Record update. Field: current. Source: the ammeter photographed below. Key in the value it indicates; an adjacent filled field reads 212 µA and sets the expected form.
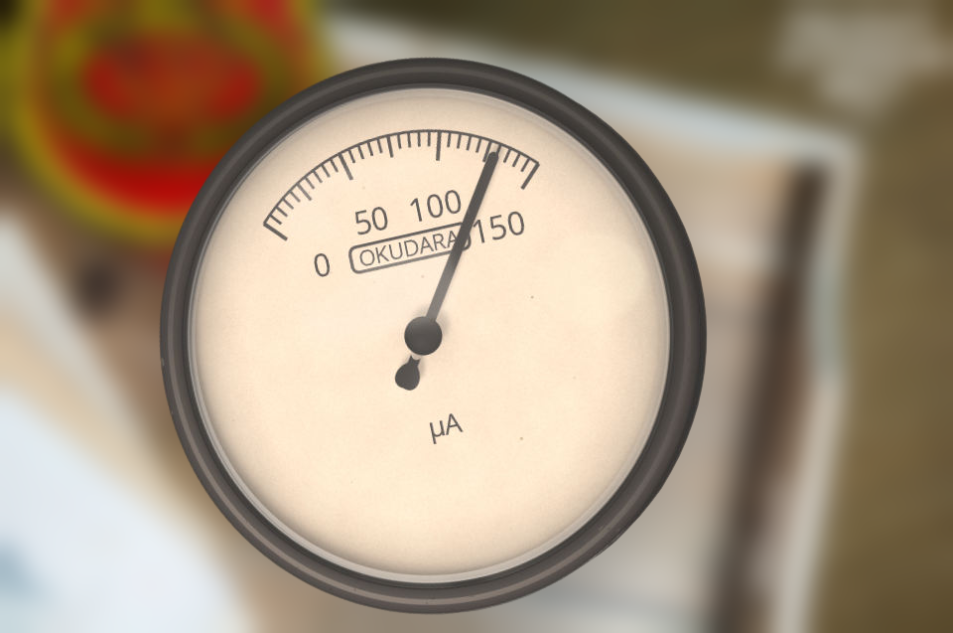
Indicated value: 130 µA
